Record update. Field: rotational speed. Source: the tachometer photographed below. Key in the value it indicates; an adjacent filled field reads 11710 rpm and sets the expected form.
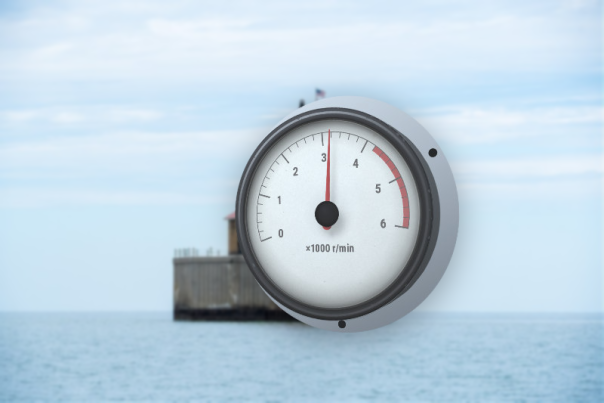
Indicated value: 3200 rpm
